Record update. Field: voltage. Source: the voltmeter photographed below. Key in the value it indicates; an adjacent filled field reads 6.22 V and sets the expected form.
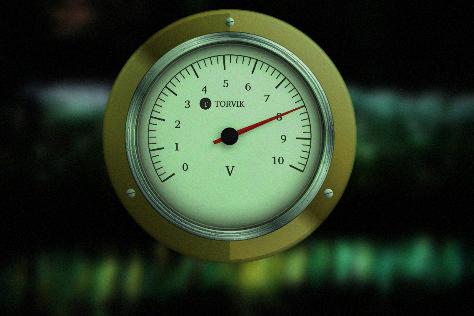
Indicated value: 8 V
